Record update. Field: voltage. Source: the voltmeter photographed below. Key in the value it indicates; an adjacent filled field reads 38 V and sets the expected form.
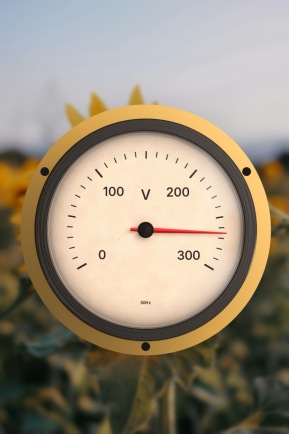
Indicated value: 265 V
